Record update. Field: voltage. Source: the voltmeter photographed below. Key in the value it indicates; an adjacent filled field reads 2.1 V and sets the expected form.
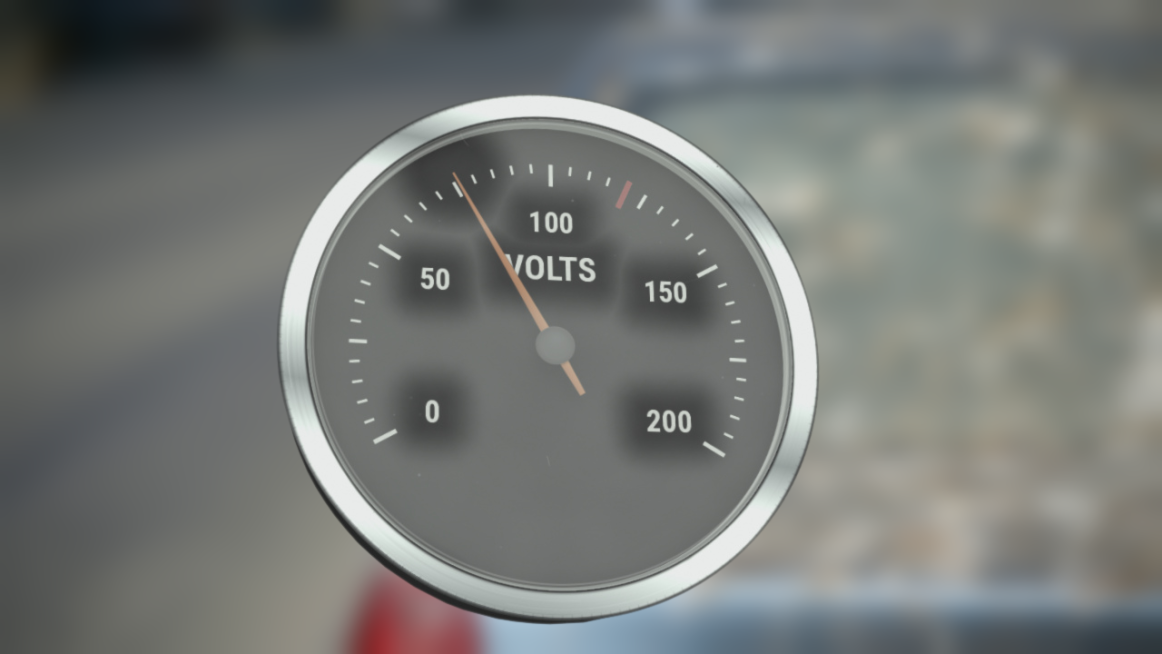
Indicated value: 75 V
